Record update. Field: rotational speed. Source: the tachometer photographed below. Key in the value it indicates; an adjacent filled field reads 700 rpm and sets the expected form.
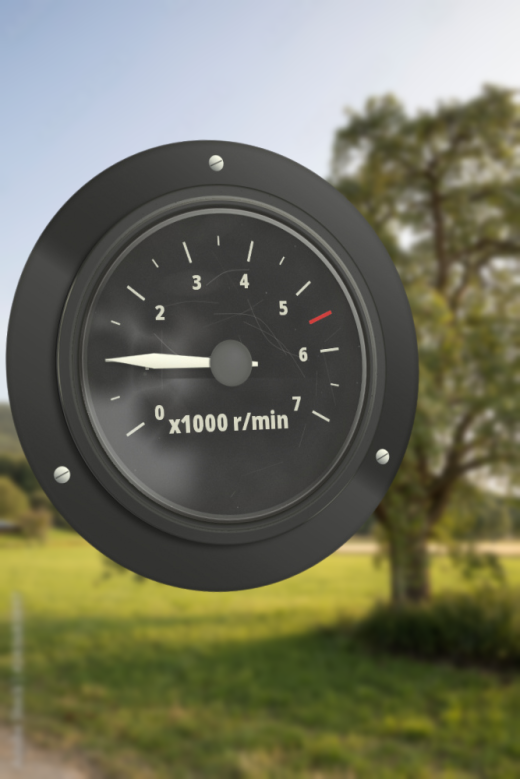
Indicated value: 1000 rpm
